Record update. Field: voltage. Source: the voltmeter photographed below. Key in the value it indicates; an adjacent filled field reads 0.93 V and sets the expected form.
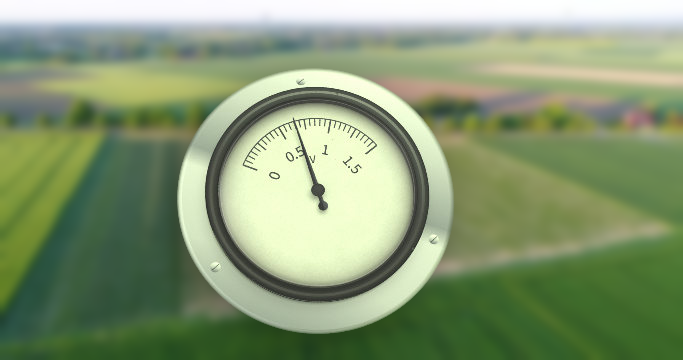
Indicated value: 0.65 V
